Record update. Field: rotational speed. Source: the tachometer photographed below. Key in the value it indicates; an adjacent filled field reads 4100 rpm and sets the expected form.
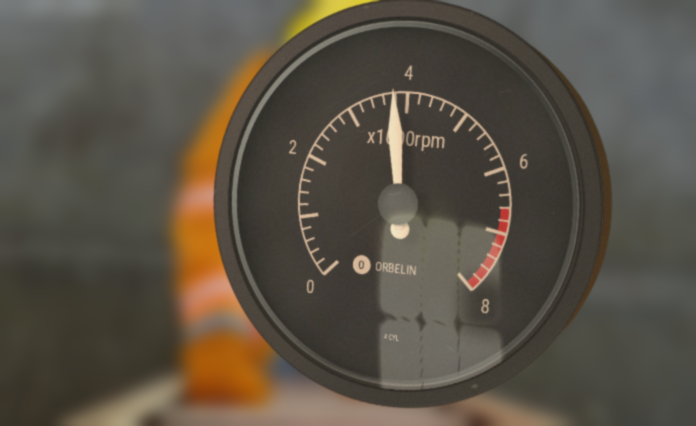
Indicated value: 3800 rpm
